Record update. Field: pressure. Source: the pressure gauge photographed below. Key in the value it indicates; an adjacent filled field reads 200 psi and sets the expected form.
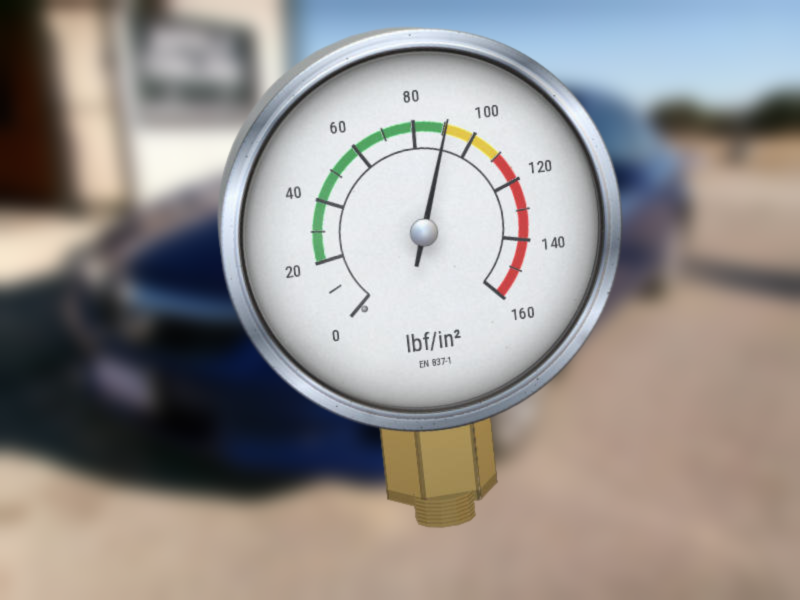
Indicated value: 90 psi
